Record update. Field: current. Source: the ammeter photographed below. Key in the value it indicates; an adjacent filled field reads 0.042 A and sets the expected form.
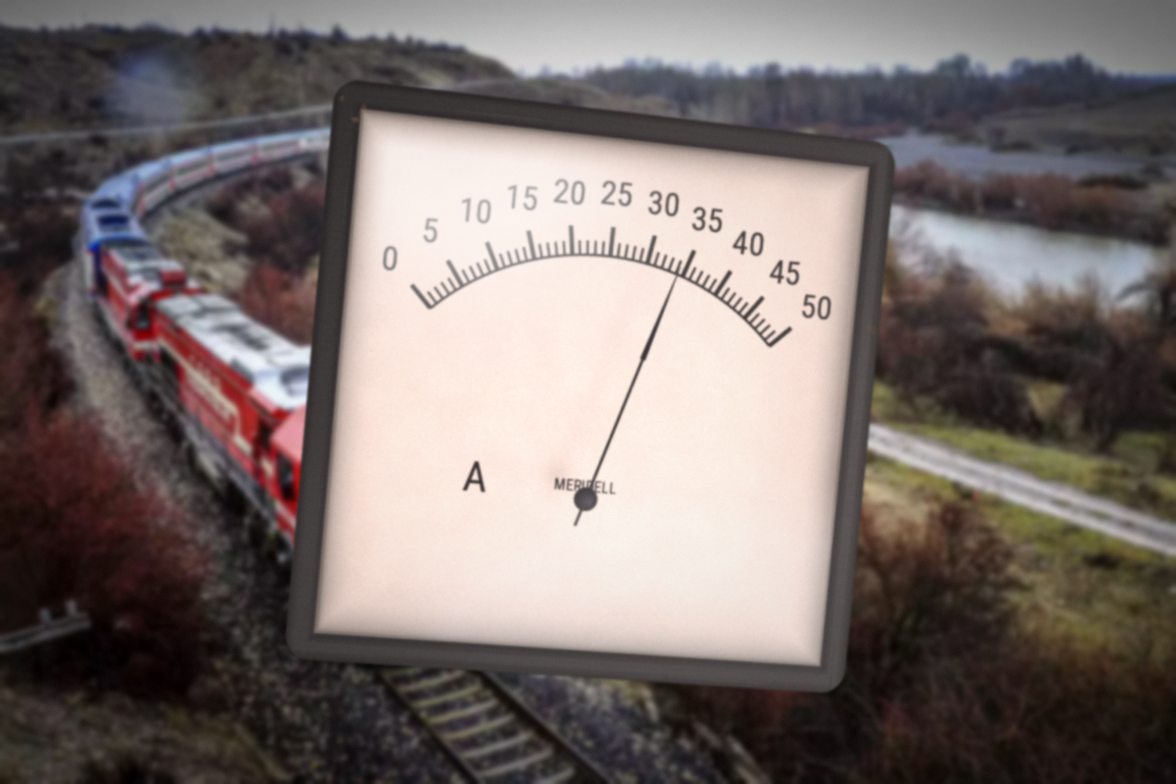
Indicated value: 34 A
